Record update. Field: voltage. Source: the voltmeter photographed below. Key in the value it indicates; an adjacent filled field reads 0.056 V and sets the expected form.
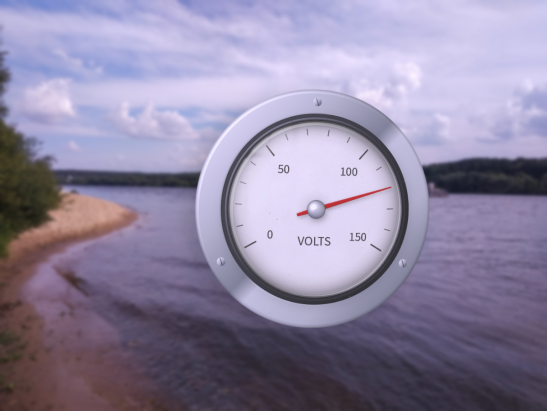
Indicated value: 120 V
